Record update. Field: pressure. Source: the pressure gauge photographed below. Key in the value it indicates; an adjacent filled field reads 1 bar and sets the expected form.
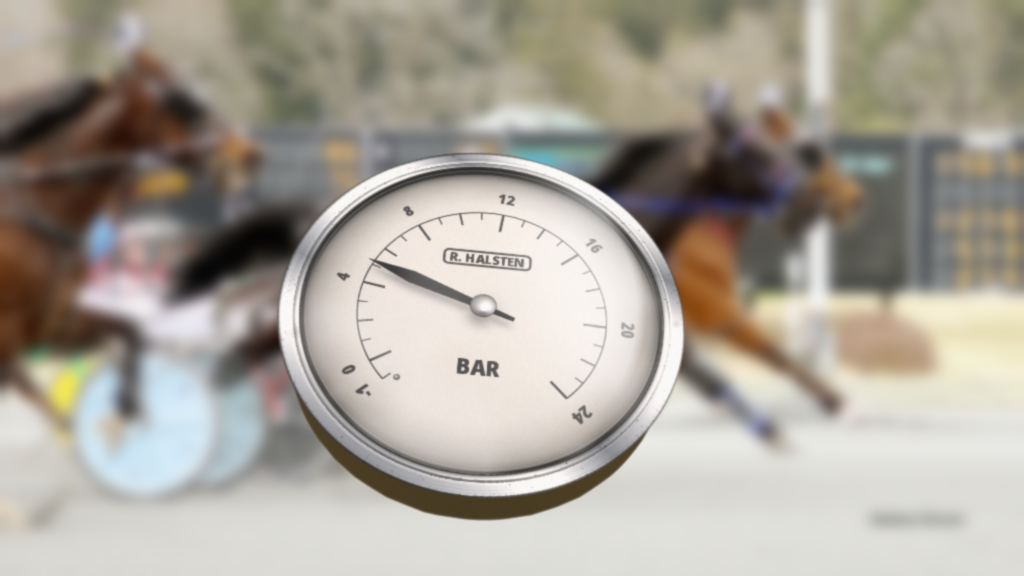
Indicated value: 5 bar
